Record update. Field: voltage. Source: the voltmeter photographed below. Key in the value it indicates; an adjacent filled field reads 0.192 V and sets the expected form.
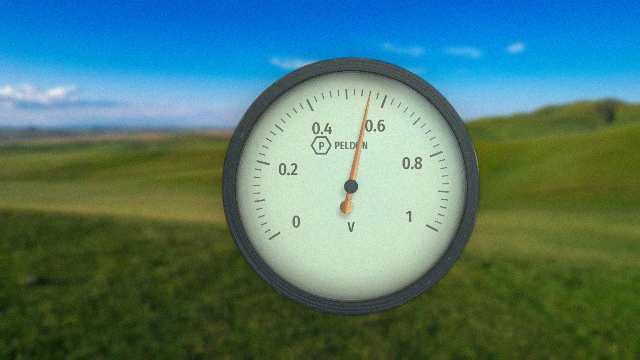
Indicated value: 0.56 V
